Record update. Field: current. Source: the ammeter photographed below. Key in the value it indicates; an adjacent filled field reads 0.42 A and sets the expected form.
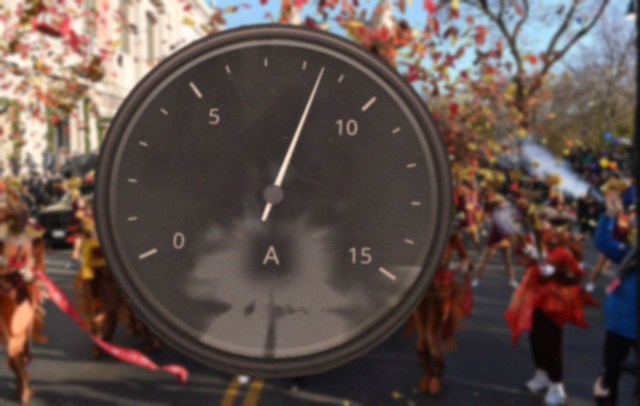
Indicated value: 8.5 A
